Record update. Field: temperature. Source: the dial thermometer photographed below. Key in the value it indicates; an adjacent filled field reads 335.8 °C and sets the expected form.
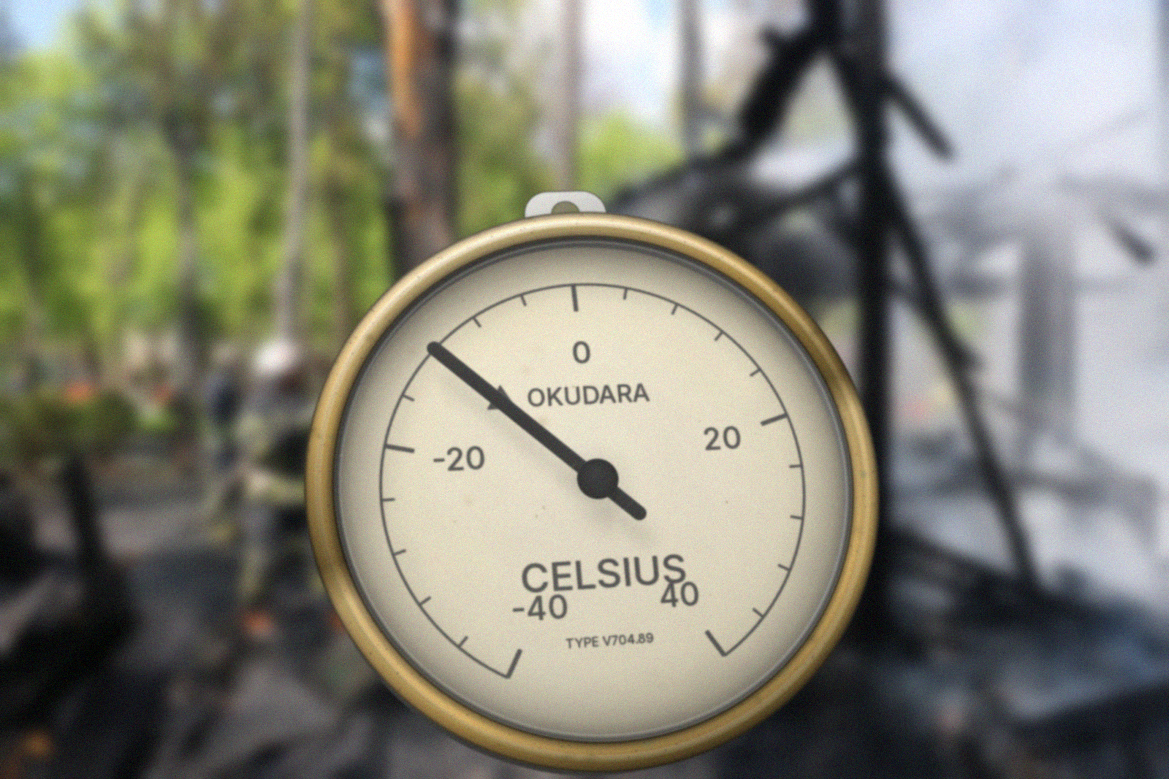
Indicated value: -12 °C
